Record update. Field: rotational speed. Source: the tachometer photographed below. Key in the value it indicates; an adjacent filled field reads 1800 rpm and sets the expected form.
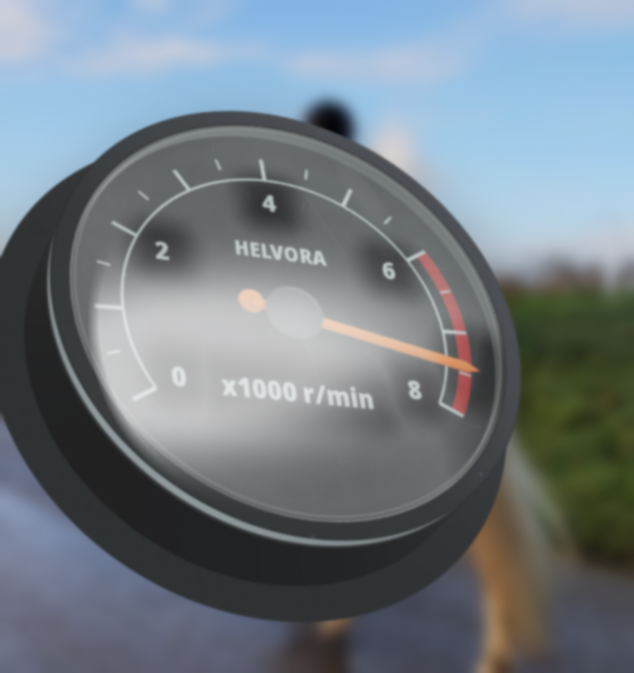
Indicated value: 7500 rpm
